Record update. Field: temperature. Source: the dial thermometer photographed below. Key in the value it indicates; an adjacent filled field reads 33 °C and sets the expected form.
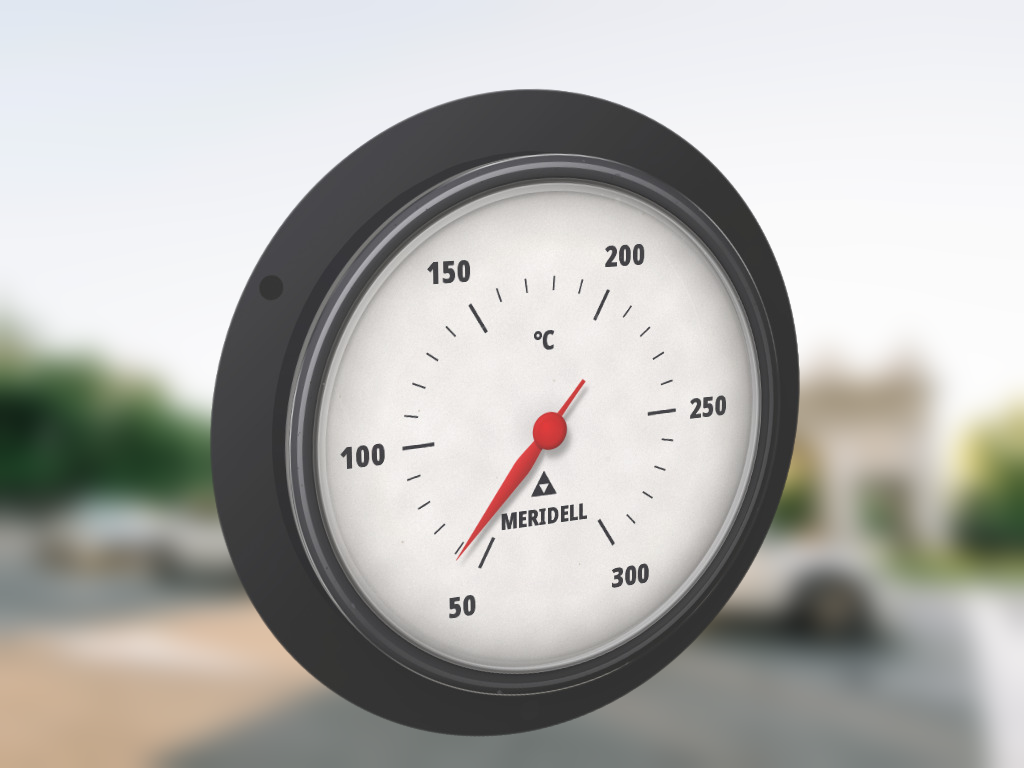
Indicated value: 60 °C
